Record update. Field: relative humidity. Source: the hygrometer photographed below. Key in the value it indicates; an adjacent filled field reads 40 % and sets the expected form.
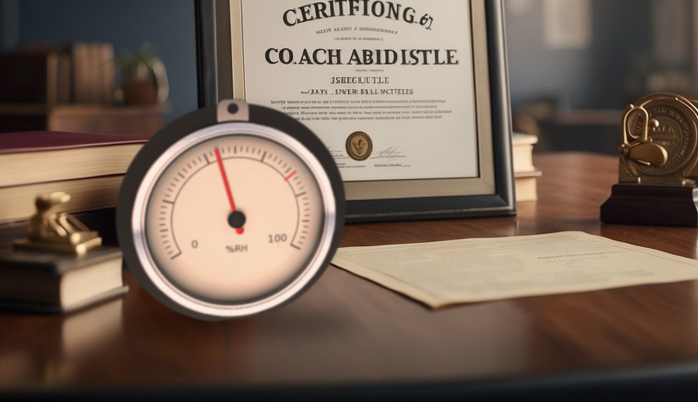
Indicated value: 44 %
